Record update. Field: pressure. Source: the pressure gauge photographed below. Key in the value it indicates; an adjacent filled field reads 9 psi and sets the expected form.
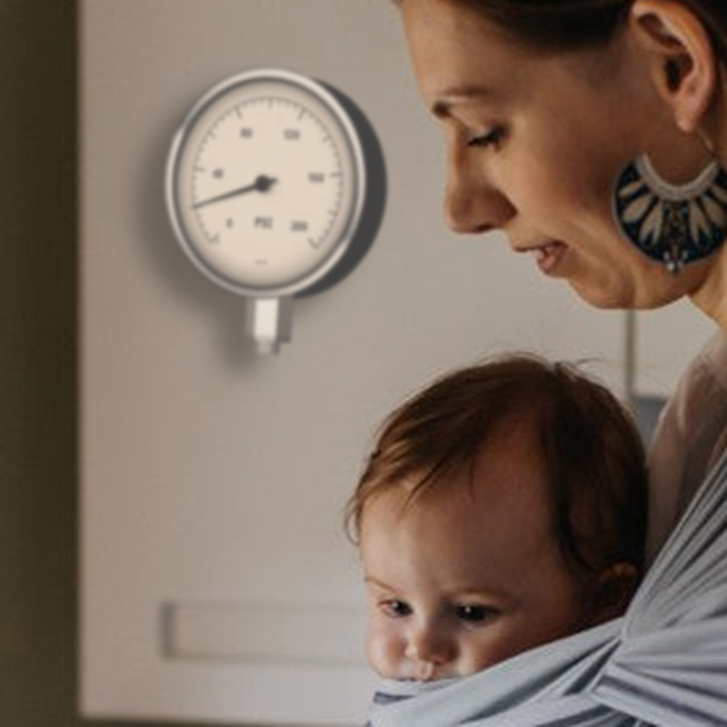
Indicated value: 20 psi
